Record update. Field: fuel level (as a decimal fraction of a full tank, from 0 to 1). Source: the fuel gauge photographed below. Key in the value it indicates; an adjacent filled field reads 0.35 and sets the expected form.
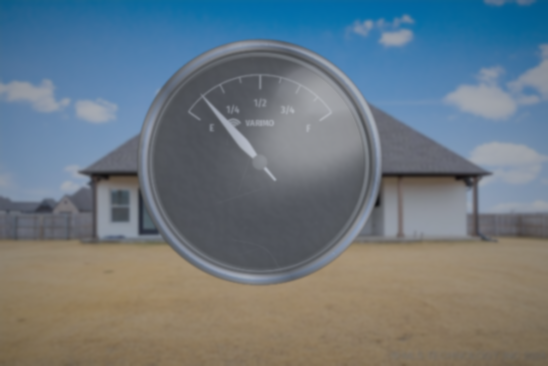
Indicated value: 0.125
